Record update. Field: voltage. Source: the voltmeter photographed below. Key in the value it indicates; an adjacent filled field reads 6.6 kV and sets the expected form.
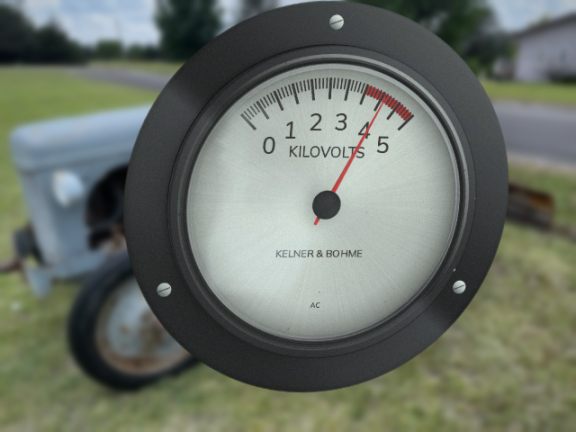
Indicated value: 4 kV
